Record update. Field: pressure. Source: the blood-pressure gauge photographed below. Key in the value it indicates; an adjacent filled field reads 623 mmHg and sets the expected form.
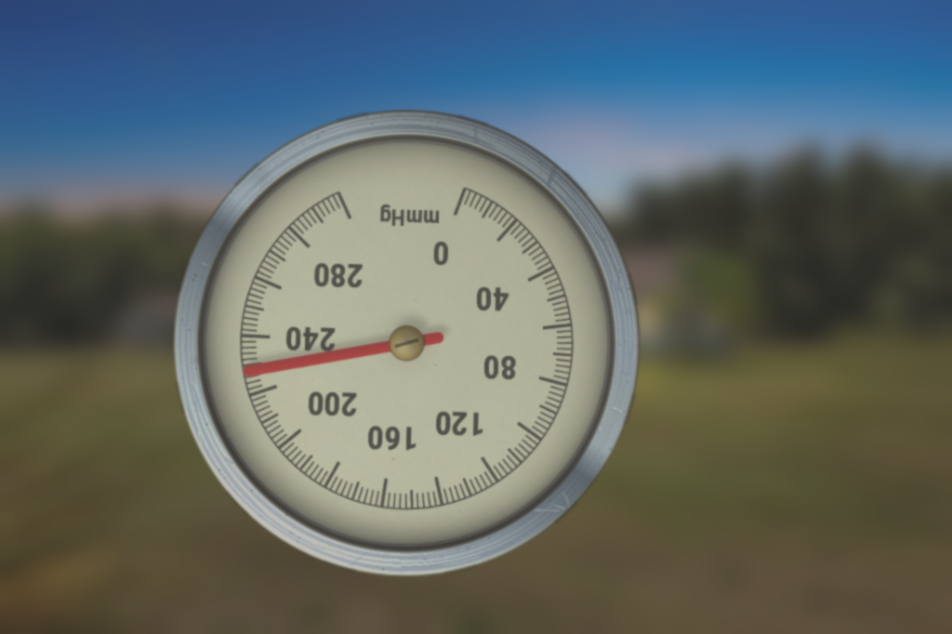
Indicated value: 228 mmHg
